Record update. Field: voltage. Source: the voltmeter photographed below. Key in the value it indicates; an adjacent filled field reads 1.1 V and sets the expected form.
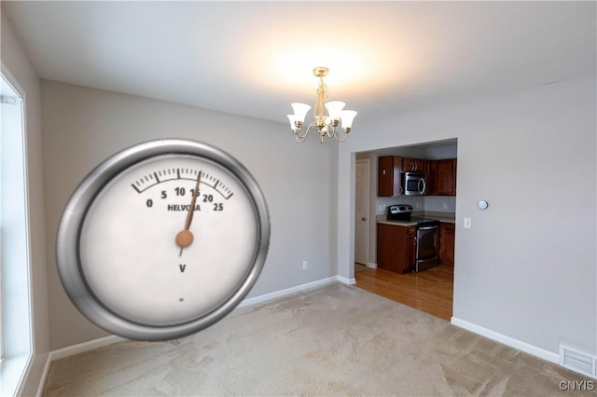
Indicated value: 15 V
